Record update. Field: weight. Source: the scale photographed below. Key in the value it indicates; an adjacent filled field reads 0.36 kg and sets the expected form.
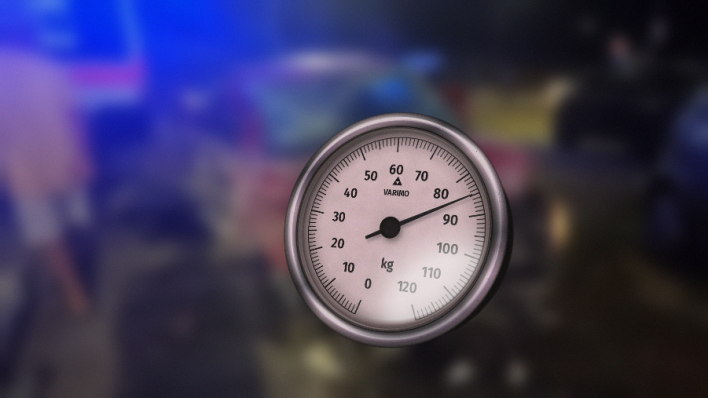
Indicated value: 85 kg
